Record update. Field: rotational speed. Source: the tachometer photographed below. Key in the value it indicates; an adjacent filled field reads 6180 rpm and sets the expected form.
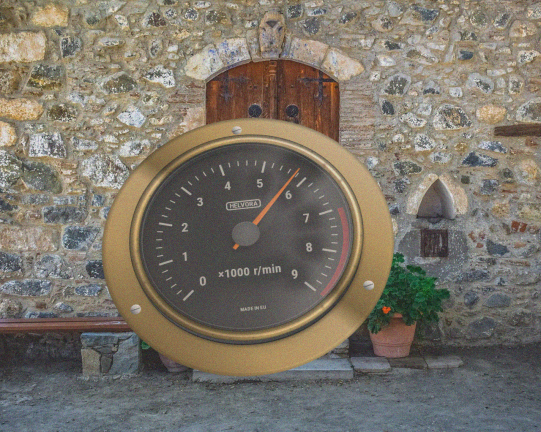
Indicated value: 5800 rpm
